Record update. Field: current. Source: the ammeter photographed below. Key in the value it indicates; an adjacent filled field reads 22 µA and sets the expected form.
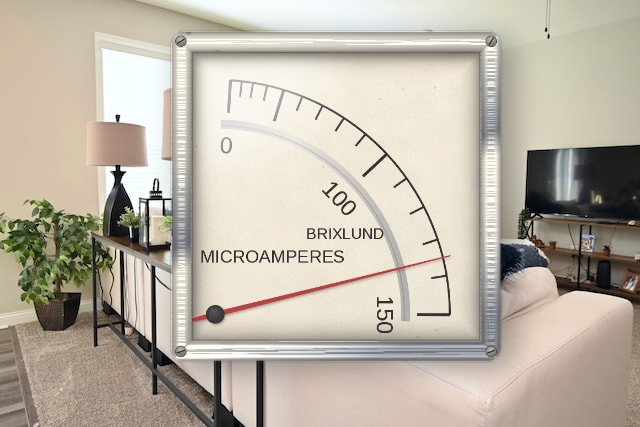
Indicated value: 135 µA
